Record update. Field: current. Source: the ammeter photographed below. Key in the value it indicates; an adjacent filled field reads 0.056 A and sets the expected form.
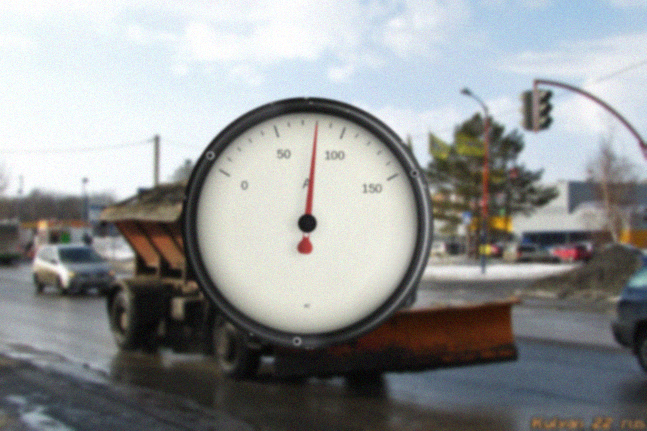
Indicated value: 80 A
